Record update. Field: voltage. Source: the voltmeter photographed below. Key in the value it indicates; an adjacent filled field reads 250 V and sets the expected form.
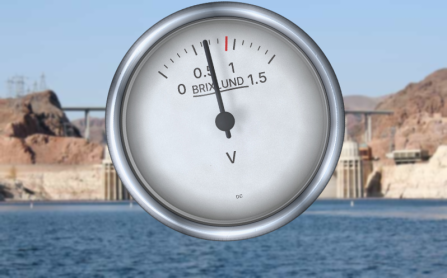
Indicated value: 0.65 V
